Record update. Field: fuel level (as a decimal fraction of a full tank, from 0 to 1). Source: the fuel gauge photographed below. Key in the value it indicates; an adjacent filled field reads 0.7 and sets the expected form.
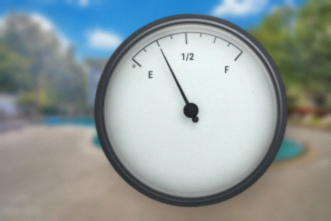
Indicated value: 0.25
